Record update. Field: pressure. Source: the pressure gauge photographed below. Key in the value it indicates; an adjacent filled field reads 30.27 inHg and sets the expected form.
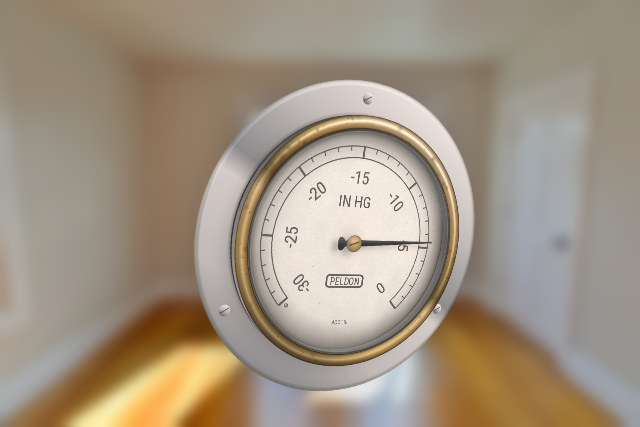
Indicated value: -5.5 inHg
